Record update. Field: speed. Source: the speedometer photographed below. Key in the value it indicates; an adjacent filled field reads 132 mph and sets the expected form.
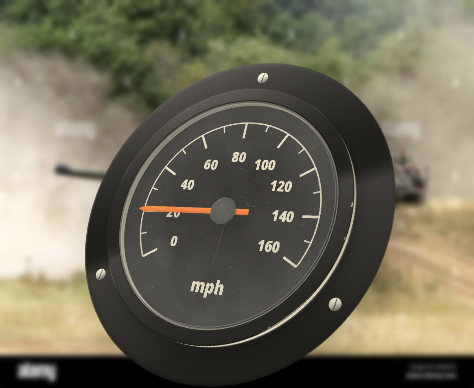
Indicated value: 20 mph
